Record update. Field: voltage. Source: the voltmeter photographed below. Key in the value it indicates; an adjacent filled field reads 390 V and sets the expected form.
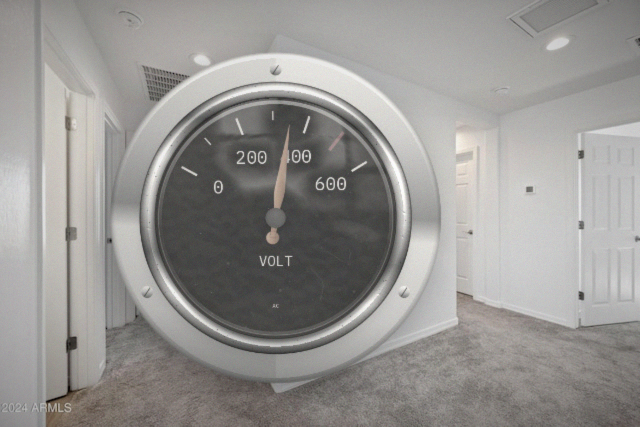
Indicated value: 350 V
